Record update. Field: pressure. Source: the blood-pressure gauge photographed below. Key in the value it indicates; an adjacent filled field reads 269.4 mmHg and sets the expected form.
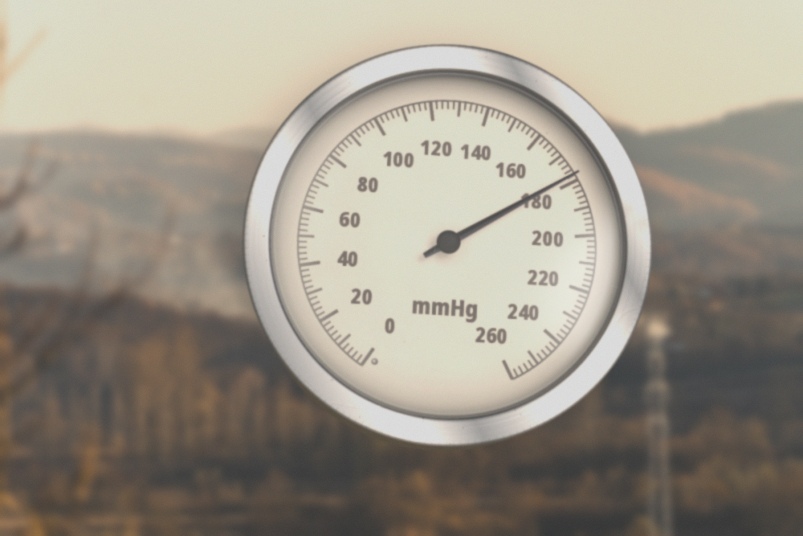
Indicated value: 178 mmHg
